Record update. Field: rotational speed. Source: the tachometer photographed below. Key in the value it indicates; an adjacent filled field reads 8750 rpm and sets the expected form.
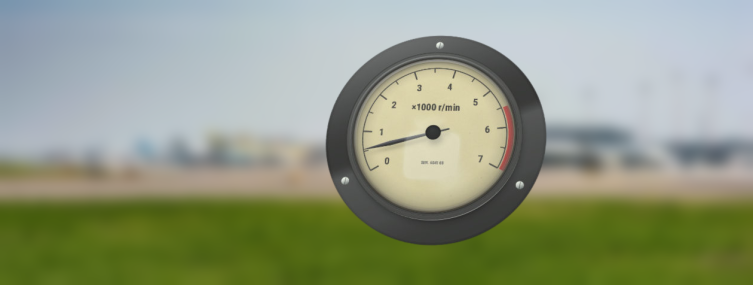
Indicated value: 500 rpm
